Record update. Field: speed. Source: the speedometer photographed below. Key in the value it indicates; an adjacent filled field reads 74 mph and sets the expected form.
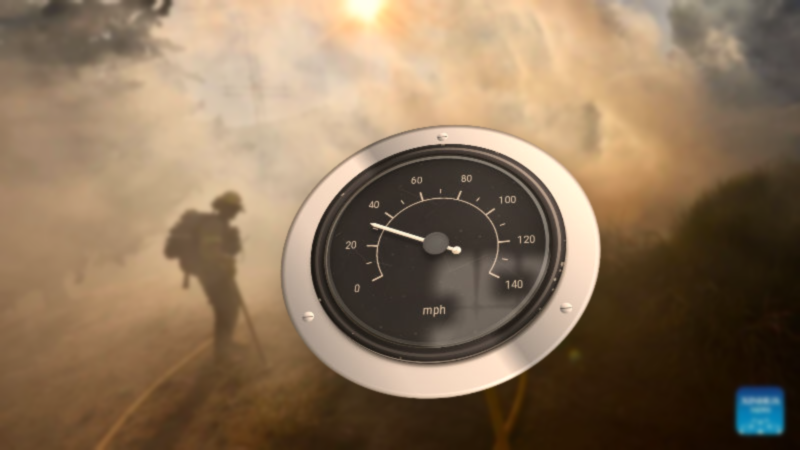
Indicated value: 30 mph
